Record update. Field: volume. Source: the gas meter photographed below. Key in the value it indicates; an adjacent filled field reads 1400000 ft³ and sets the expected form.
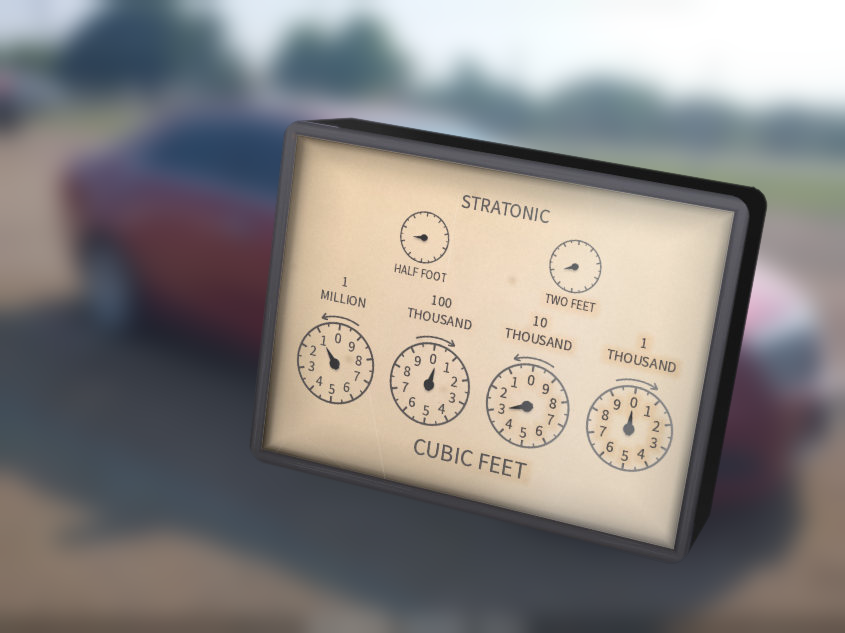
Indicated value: 103000 ft³
